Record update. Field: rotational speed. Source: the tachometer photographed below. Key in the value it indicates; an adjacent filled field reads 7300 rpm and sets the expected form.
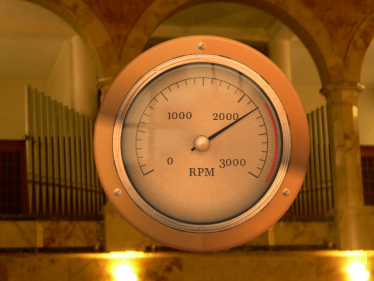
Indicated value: 2200 rpm
